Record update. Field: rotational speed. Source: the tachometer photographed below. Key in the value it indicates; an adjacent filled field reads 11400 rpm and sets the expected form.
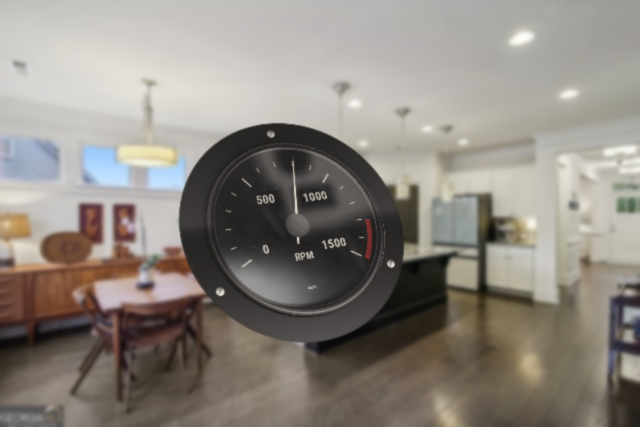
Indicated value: 800 rpm
